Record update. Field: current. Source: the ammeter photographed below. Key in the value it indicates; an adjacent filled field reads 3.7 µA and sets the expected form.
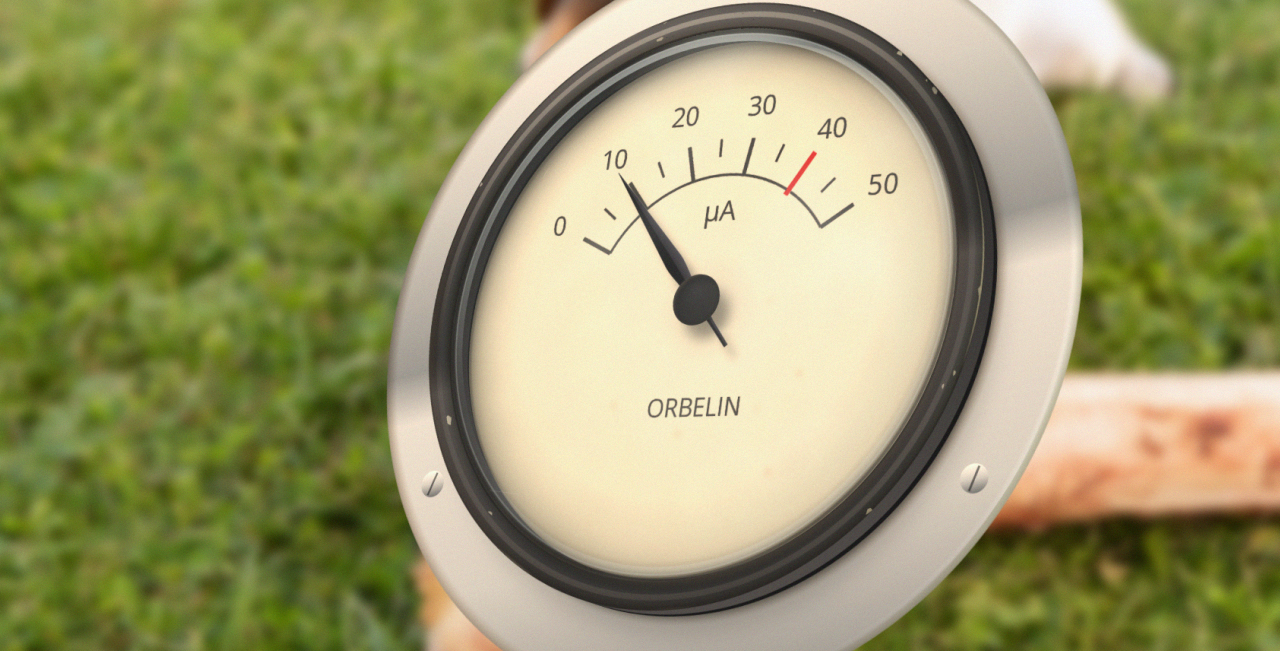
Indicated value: 10 µA
